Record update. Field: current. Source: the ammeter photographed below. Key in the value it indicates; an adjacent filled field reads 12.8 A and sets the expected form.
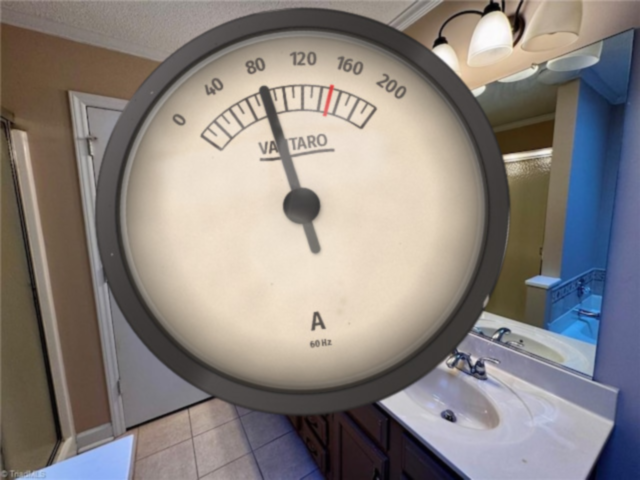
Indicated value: 80 A
